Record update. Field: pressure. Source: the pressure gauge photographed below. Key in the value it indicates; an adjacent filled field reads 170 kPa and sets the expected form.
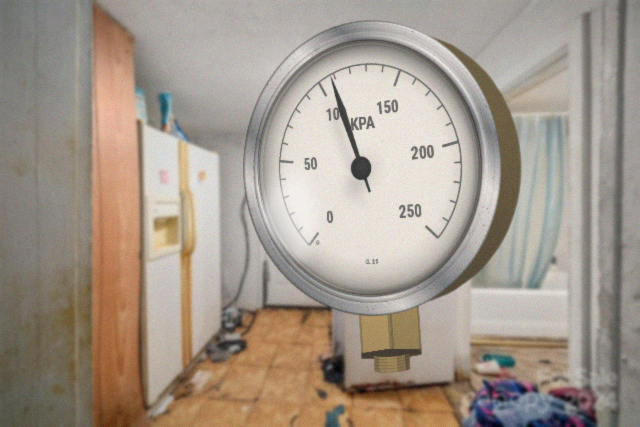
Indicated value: 110 kPa
